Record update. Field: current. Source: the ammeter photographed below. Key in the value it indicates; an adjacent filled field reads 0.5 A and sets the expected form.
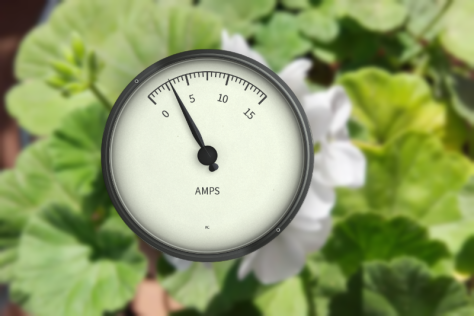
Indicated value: 3 A
